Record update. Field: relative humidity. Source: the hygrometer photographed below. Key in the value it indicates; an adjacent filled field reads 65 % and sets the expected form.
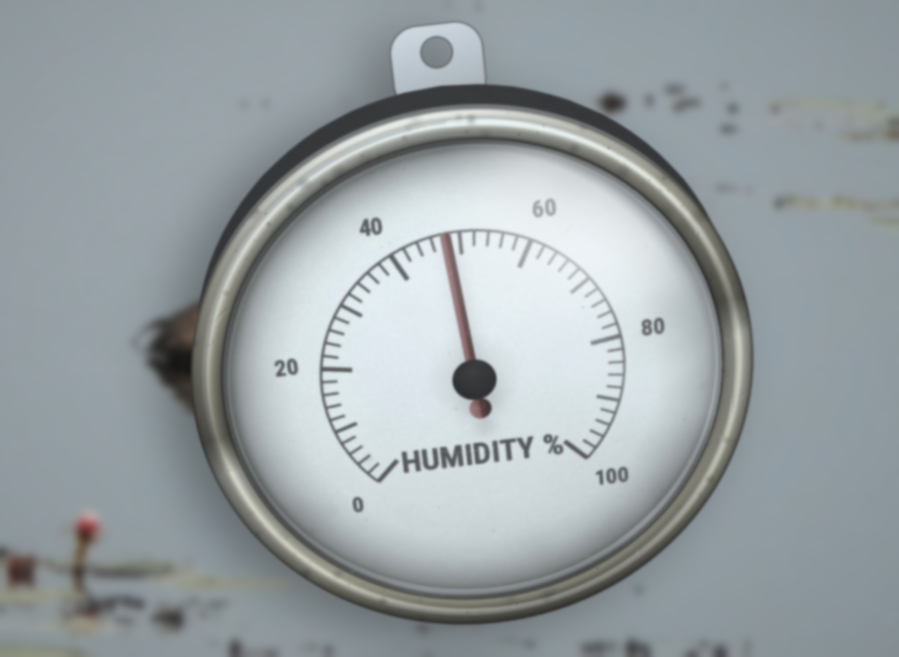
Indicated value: 48 %
